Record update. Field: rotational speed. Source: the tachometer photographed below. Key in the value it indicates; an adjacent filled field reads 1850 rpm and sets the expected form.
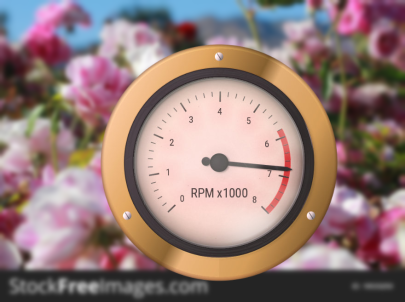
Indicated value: 6800 rpm
